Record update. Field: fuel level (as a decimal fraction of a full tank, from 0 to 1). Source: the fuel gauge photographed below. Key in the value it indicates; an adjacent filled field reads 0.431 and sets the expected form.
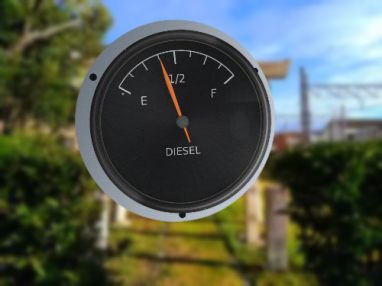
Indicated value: 0.375
